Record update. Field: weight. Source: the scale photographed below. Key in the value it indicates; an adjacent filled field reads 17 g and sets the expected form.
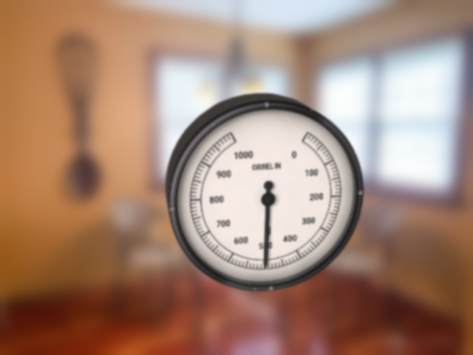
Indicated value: 500 g
